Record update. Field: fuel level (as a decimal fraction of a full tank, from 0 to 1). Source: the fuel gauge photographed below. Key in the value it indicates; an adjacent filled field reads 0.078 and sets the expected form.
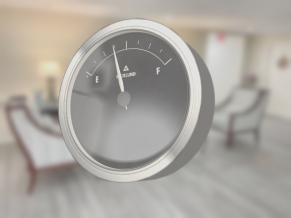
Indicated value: 0.375
